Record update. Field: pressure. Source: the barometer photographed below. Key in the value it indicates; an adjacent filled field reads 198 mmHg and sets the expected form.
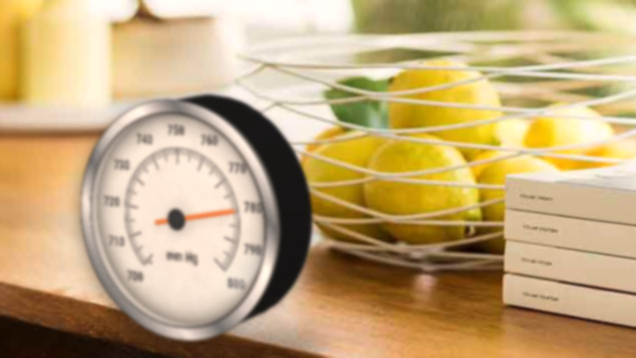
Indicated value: 780 mmHg
